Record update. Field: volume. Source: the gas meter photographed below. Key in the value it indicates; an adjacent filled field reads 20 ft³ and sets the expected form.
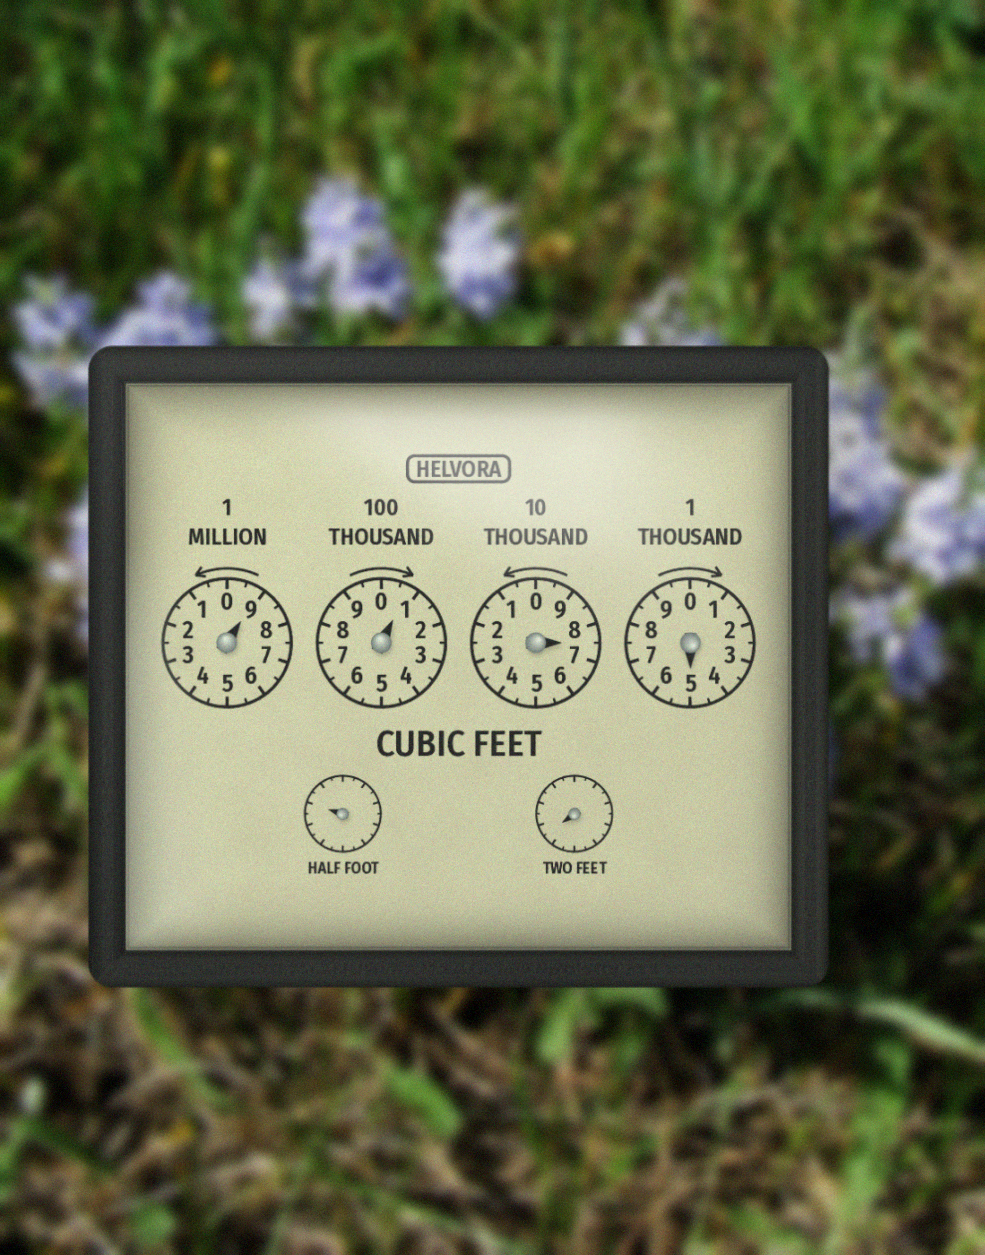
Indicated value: 907500 ft³
